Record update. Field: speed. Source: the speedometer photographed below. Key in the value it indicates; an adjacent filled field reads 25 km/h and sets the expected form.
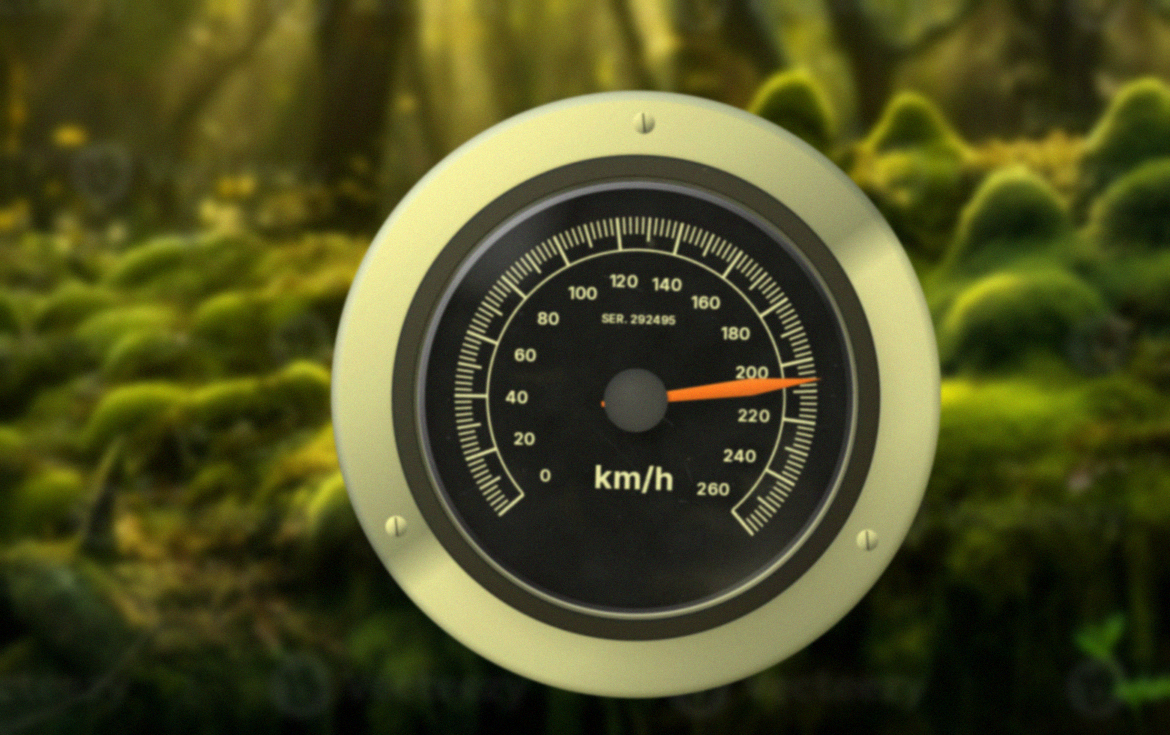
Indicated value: 206 km/h
